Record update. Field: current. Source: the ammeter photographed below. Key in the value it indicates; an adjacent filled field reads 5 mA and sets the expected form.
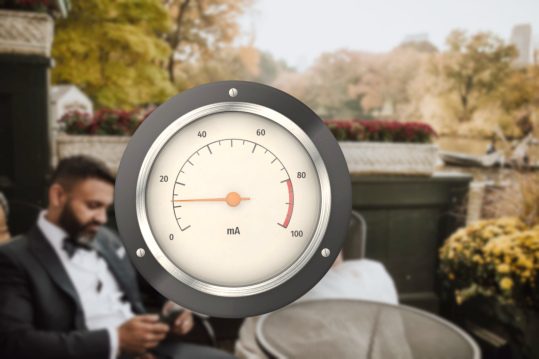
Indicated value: 12.5 mA
